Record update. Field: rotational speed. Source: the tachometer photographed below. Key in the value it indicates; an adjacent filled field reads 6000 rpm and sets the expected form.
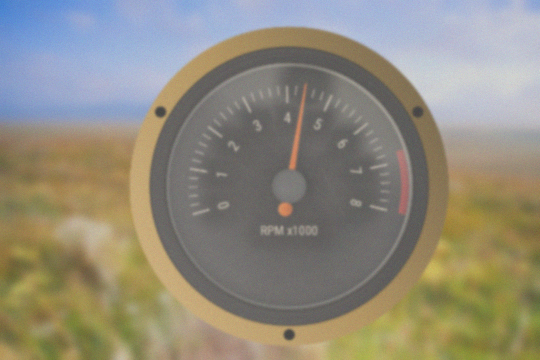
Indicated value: 4400 rpm
